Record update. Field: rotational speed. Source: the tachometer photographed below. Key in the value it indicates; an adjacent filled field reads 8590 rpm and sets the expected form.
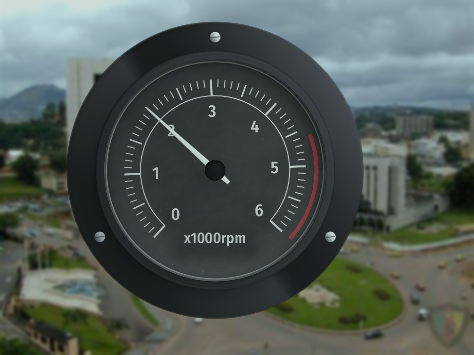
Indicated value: 2000 rpm
